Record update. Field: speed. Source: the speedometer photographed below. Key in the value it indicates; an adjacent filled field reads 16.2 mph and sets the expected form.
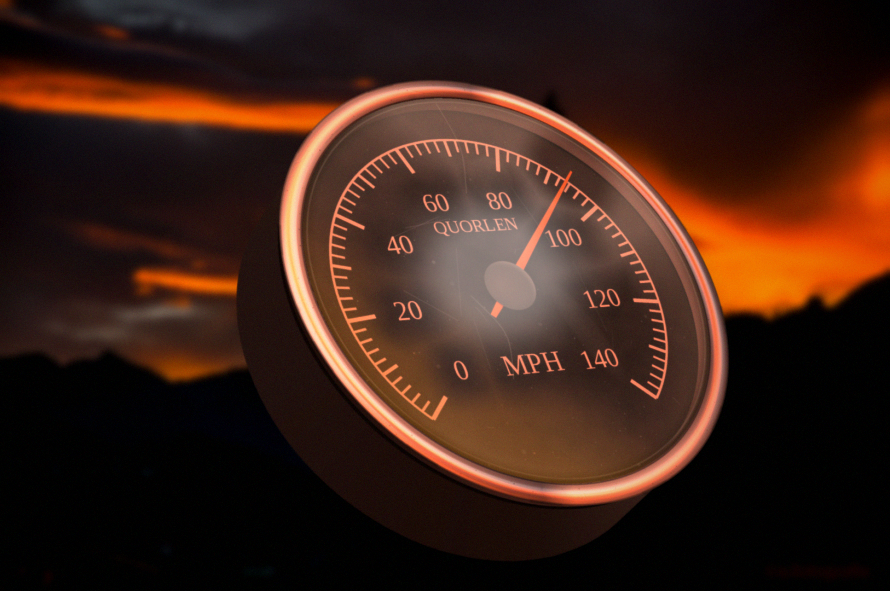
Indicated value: 93 mph
